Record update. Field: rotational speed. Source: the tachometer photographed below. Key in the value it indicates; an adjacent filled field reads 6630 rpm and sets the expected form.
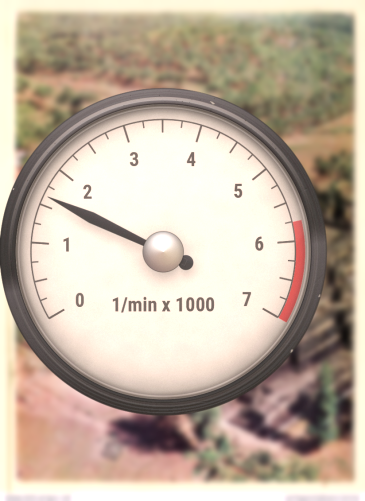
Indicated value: 1625 rpm
